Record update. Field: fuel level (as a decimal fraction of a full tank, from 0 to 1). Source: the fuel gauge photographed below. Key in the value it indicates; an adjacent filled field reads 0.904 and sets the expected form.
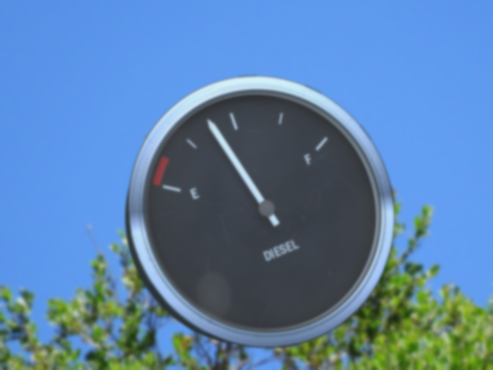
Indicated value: 0.375
